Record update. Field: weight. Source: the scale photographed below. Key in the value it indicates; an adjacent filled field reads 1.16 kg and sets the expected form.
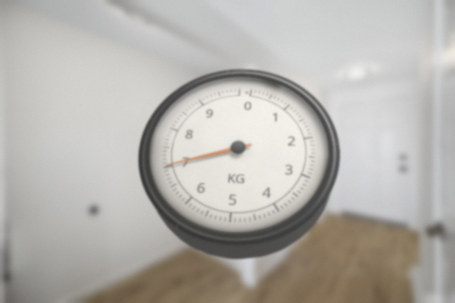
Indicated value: 7 kg
